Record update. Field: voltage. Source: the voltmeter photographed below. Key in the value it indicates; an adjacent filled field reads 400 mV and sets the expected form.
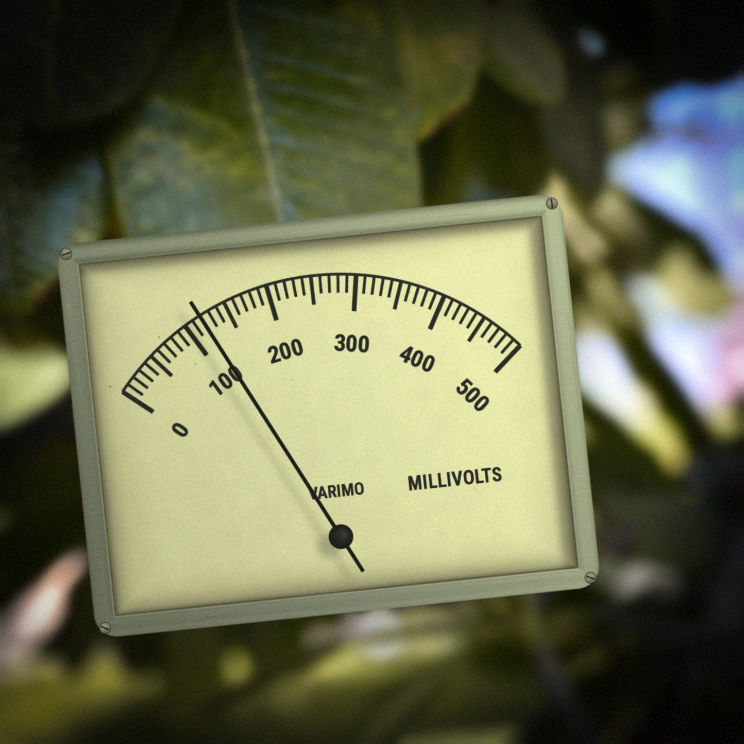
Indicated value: 120 mV
